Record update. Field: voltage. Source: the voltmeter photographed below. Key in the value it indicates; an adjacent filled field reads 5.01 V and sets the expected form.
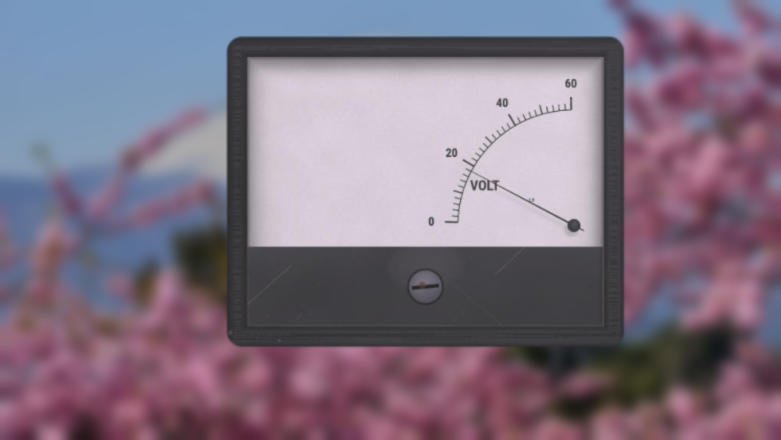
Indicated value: 18 V
